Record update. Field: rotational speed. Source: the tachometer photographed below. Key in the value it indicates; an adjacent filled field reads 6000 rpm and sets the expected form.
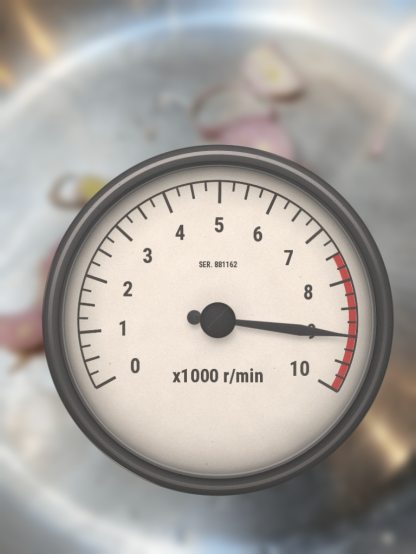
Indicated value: 9000 rpm
